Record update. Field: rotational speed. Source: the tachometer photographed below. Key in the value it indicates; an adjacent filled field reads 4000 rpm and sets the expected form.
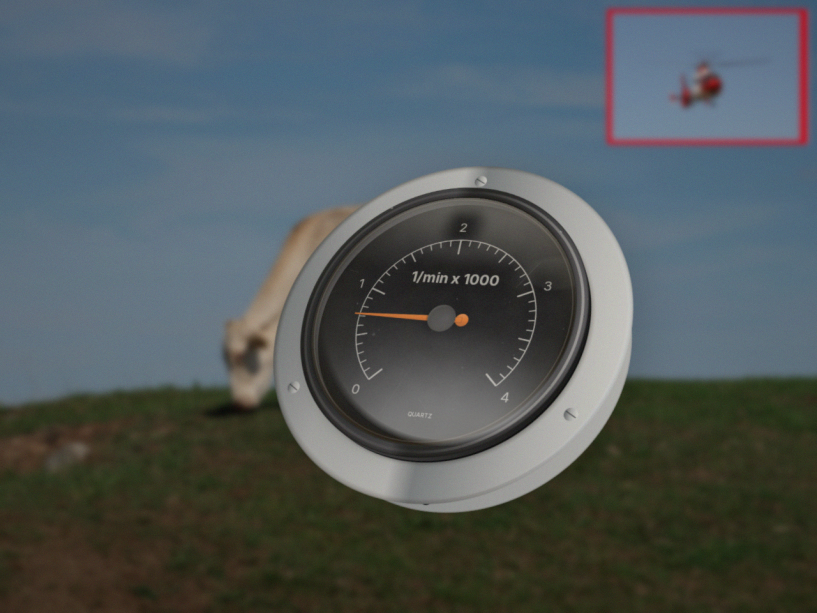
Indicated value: 700 rpm
